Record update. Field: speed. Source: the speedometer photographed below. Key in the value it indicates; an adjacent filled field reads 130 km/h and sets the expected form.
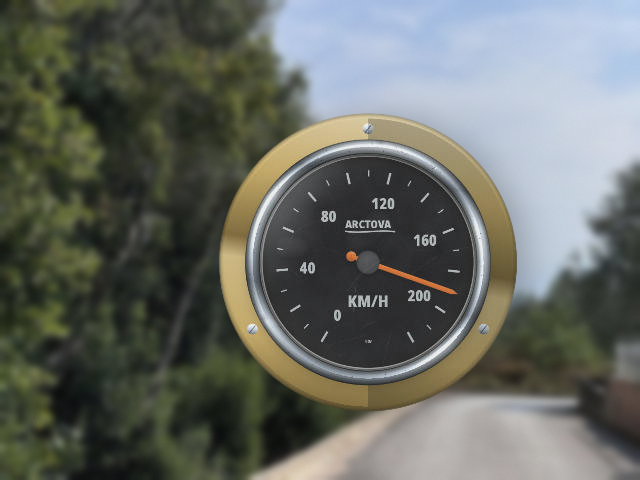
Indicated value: 190 km/h
